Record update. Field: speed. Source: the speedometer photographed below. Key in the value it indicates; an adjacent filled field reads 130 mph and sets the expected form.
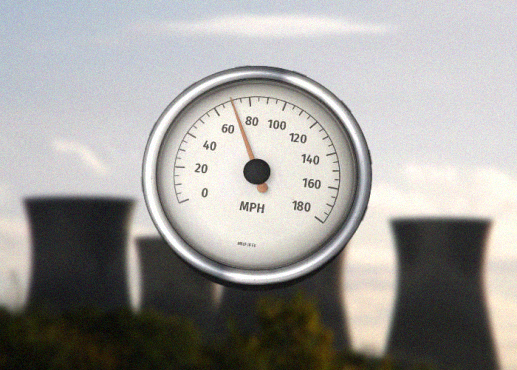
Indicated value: 70 mph
